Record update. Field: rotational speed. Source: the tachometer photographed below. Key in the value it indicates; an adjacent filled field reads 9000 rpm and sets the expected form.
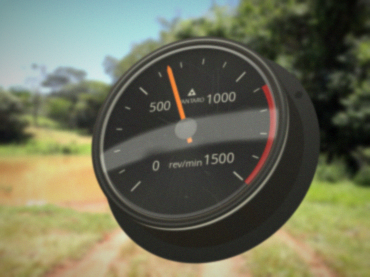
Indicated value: 650 rpm
